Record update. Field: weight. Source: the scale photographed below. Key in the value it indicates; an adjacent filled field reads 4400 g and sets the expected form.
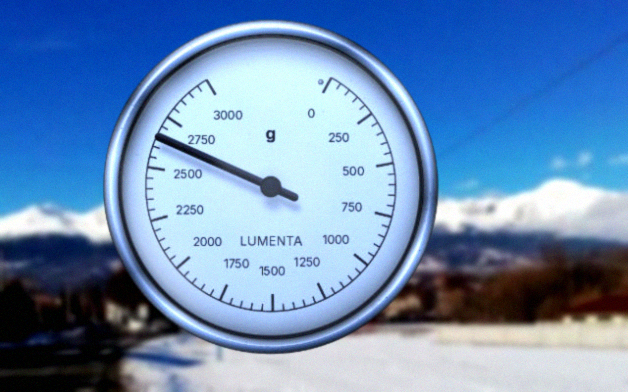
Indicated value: 2650 g
